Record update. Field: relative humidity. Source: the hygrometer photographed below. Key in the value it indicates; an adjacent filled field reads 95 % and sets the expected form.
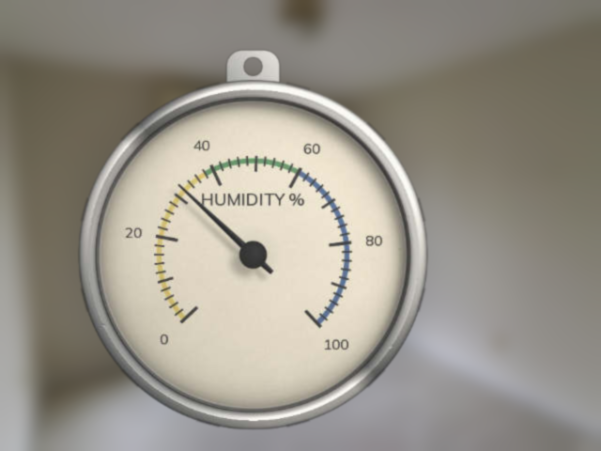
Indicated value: 32 %
